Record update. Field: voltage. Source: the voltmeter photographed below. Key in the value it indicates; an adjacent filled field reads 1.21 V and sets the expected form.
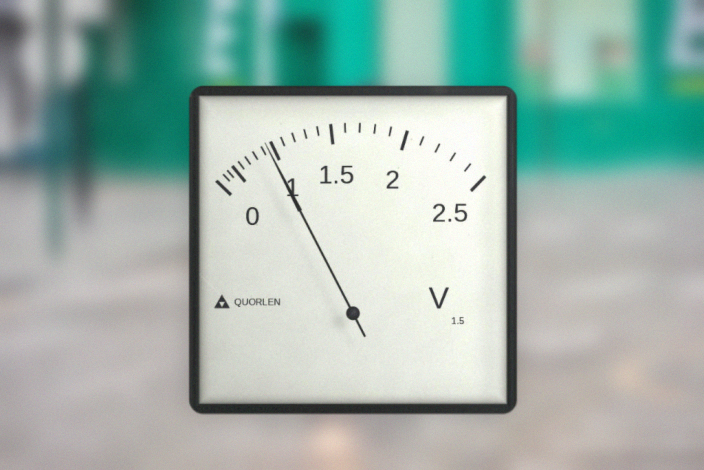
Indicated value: 0.95 V
